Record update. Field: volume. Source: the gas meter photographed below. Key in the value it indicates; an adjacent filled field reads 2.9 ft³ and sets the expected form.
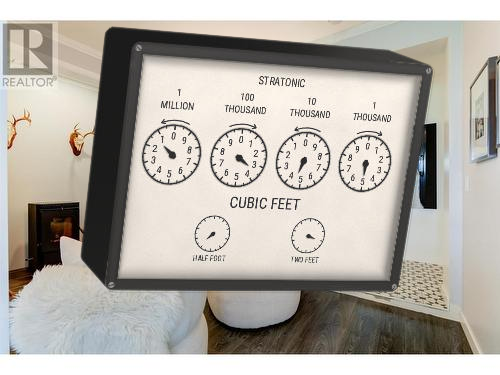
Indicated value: 134500 ft³
